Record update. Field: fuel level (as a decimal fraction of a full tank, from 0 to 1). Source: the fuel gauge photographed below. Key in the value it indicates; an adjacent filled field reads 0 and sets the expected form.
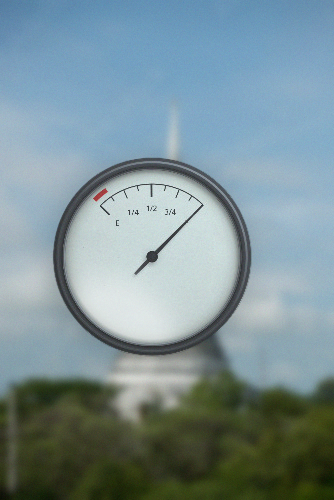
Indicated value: 1
